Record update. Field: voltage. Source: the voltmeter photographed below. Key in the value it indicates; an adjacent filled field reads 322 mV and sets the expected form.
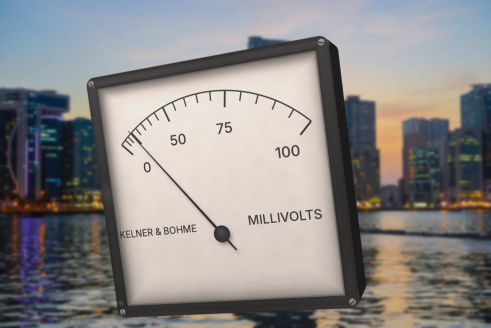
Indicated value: 25 mV
